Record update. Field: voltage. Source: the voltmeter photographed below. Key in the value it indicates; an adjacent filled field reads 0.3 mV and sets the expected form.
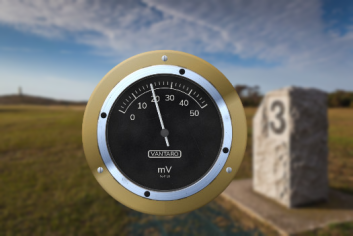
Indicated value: 20 mV
